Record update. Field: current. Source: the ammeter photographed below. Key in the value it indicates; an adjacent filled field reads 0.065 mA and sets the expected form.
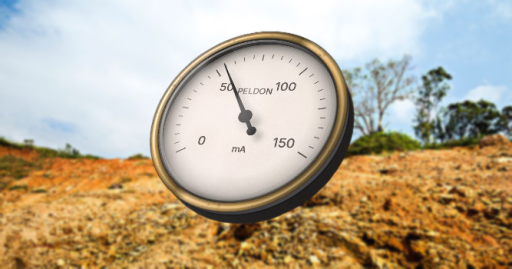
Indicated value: 55 mA
